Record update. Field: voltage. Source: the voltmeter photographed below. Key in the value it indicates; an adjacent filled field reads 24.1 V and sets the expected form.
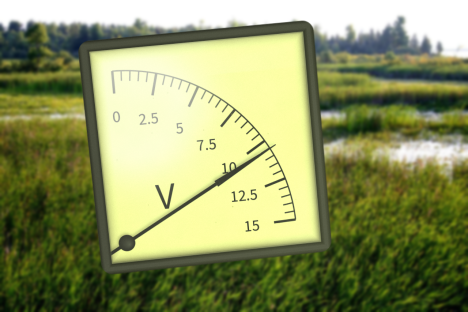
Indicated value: 10.5 V
